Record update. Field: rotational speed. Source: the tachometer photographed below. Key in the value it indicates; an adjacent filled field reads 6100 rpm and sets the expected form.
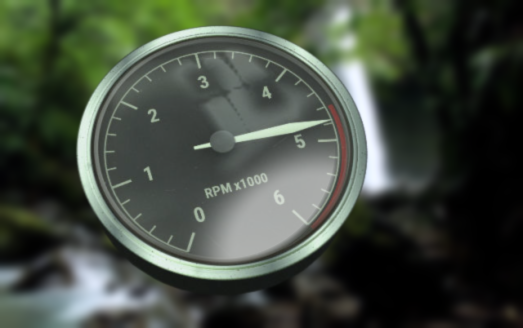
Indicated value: 4800 rpm
